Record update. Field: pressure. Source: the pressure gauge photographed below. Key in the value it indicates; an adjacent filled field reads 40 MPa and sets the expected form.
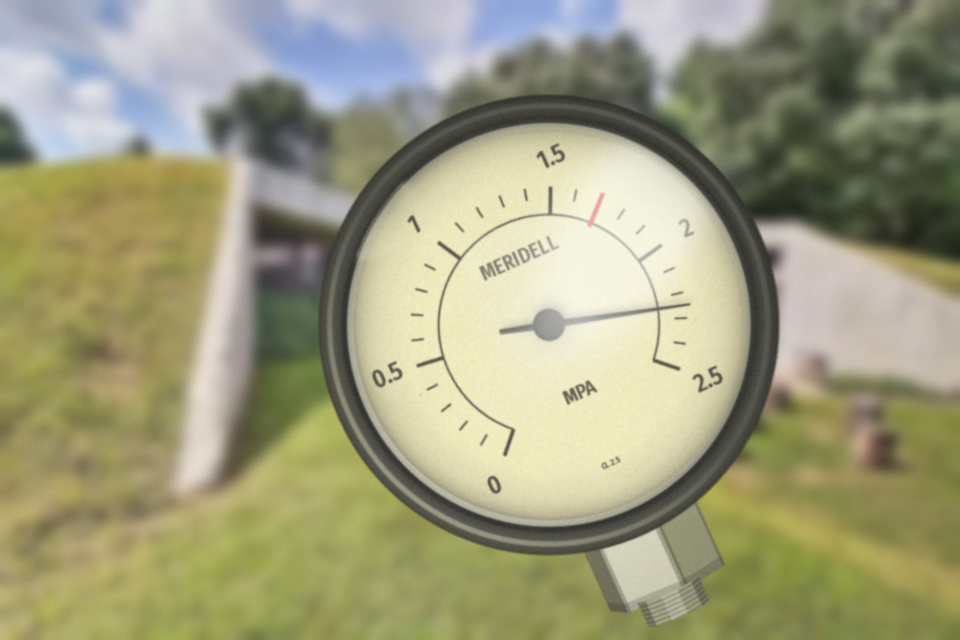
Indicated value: 2.25 MPa
